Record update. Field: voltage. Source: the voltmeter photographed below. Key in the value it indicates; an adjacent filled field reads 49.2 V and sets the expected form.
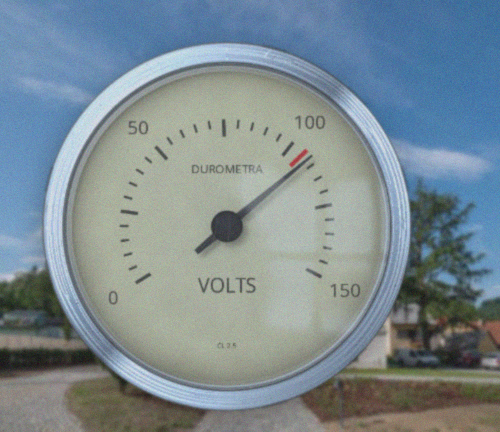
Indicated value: 107.5 V
